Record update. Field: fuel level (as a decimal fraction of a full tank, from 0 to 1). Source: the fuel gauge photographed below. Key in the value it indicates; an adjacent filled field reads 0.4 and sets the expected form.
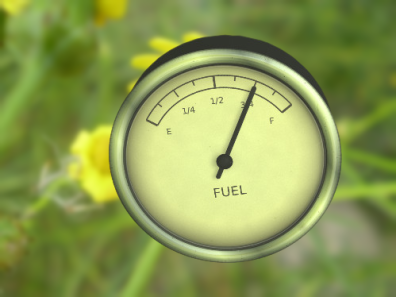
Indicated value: 0.75
